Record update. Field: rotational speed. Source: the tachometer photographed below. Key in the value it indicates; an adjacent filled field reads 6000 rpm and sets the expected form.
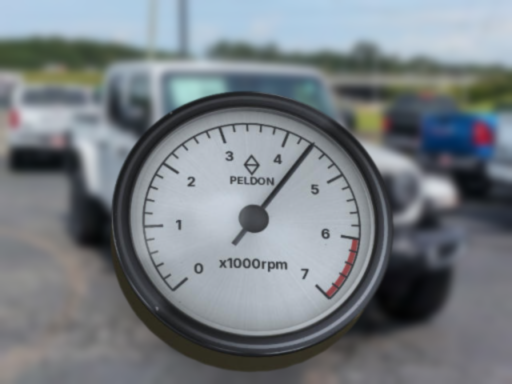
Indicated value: 4400 rpm
